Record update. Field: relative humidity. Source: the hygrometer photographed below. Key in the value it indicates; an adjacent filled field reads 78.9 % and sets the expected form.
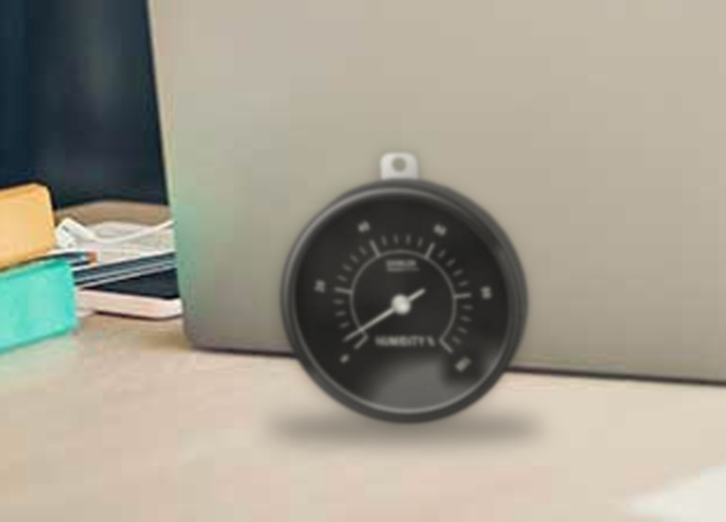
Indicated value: 4 %
